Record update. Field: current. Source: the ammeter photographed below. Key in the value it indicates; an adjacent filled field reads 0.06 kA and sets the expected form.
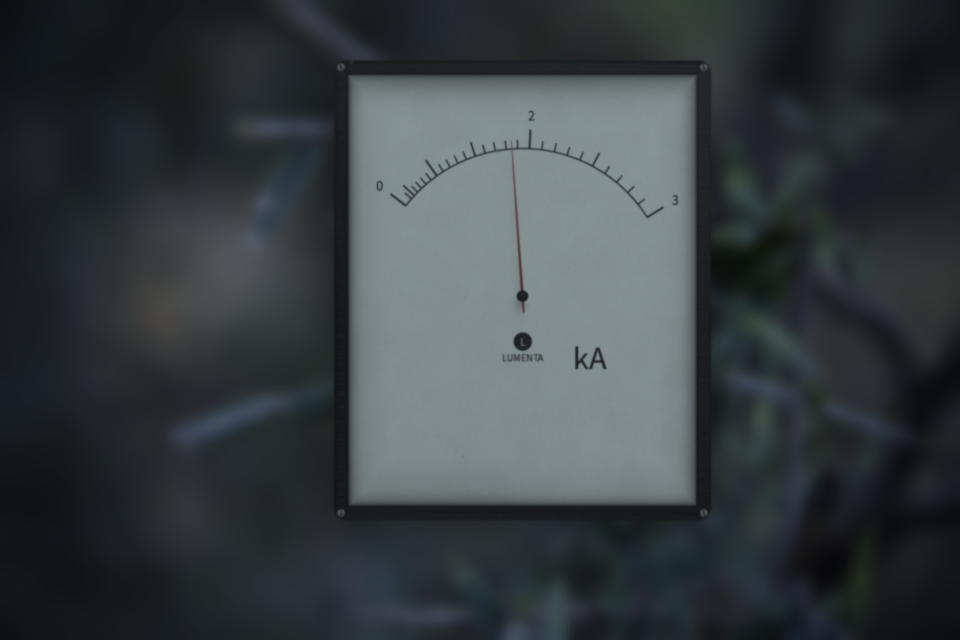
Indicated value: 1.85 kA
